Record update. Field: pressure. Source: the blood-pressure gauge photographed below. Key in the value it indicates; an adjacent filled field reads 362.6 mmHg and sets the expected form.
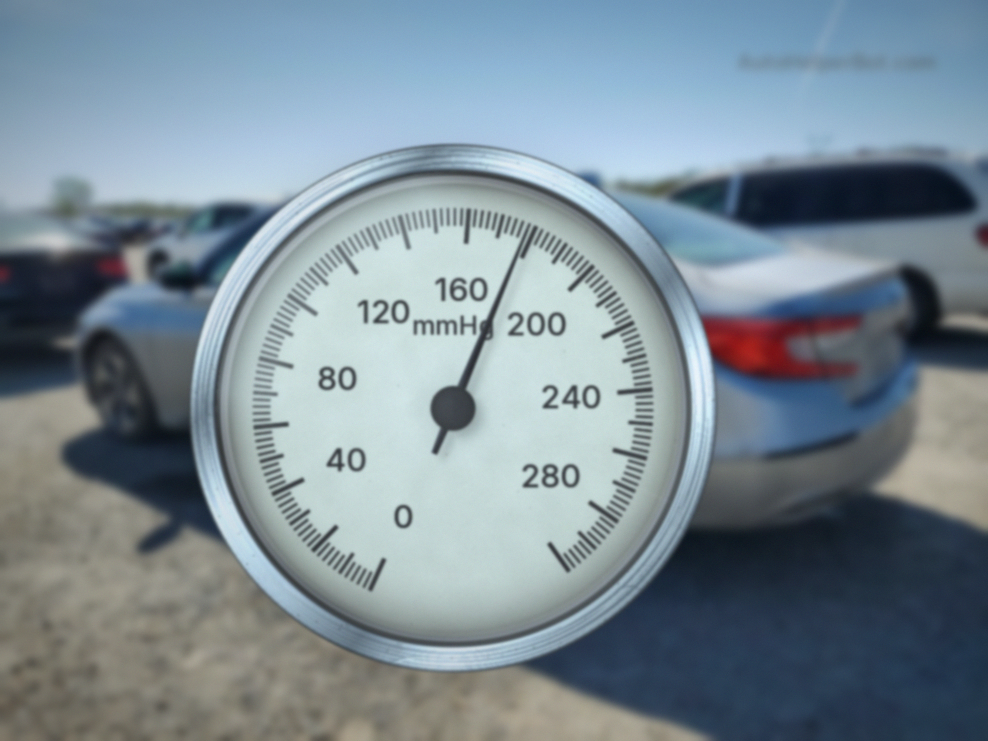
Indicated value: 178 mmHg
